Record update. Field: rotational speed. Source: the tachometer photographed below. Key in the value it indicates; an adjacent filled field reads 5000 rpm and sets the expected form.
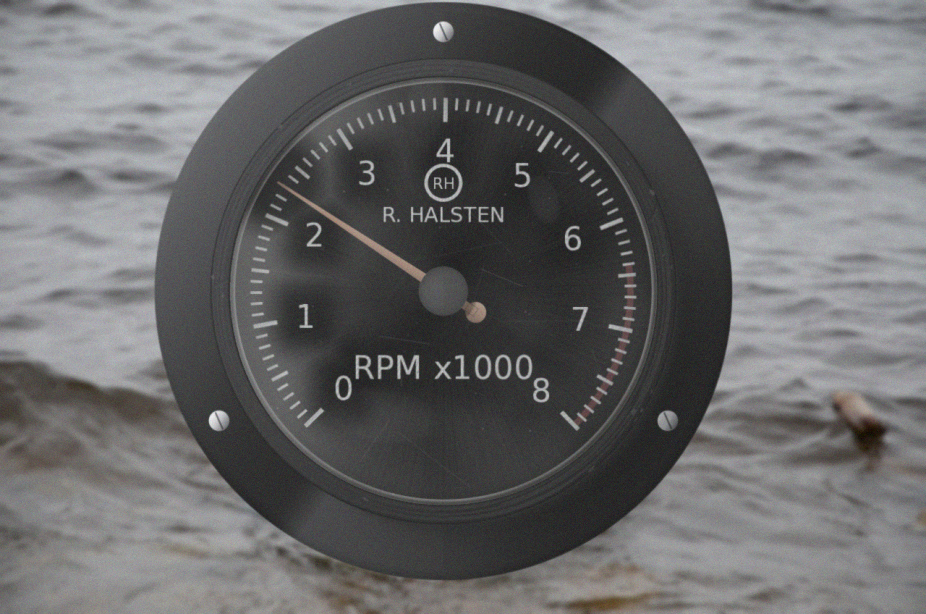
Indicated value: 2300 rpm
